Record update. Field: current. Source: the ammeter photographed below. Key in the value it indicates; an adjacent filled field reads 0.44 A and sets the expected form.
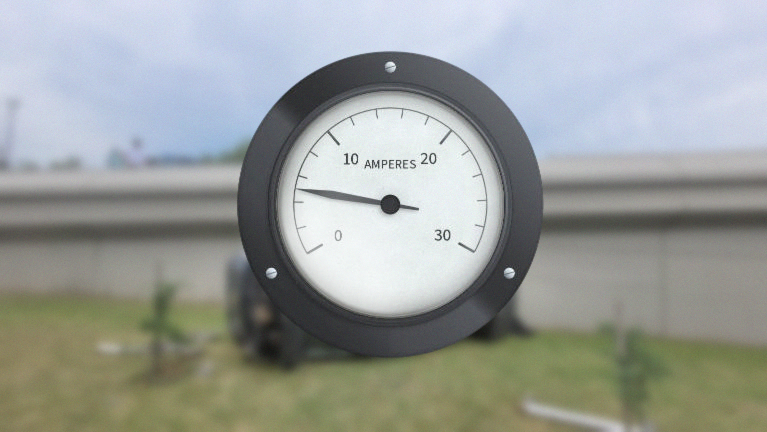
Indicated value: 5 A
